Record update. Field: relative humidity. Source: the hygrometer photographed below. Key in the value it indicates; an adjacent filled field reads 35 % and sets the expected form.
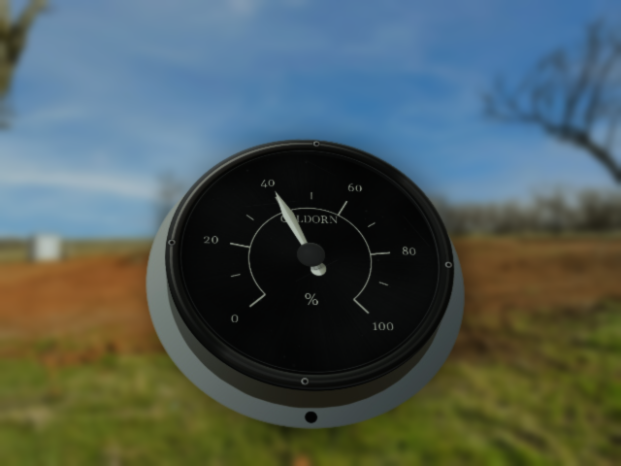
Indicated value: 40 %
